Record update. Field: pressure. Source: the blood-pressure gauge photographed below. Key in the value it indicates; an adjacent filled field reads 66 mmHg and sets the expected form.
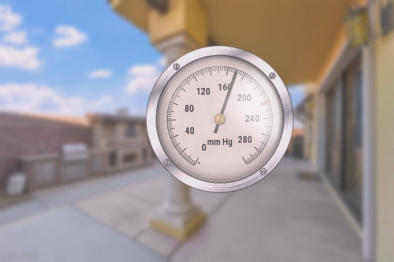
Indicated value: 170 mmHg
